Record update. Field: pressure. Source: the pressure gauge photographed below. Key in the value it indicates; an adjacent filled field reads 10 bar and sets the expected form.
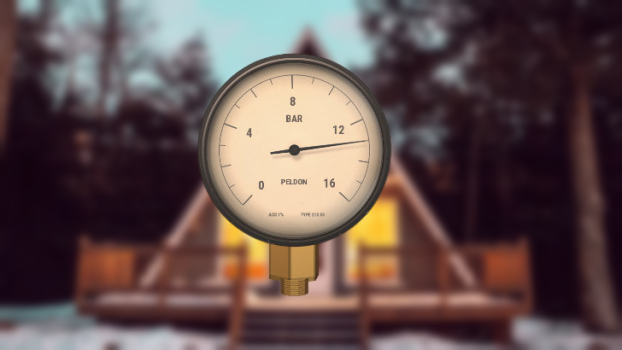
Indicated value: 13 bar
